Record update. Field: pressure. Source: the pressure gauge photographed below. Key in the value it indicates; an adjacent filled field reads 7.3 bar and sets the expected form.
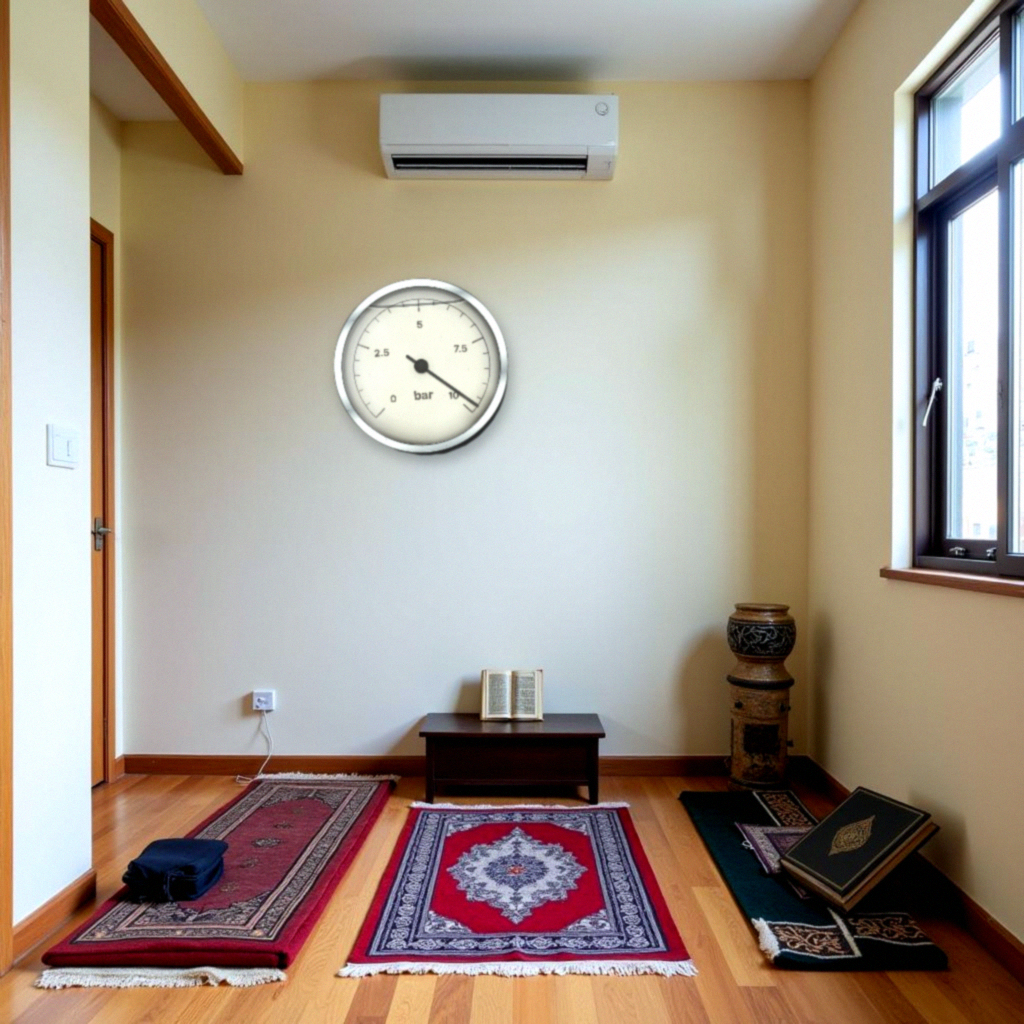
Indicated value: 9.75 bar
